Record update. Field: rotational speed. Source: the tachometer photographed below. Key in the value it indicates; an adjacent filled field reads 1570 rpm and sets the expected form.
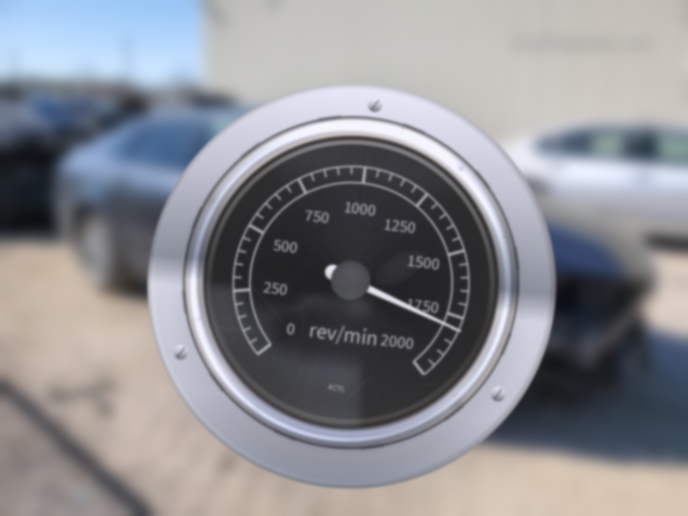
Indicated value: 1800 rpm
